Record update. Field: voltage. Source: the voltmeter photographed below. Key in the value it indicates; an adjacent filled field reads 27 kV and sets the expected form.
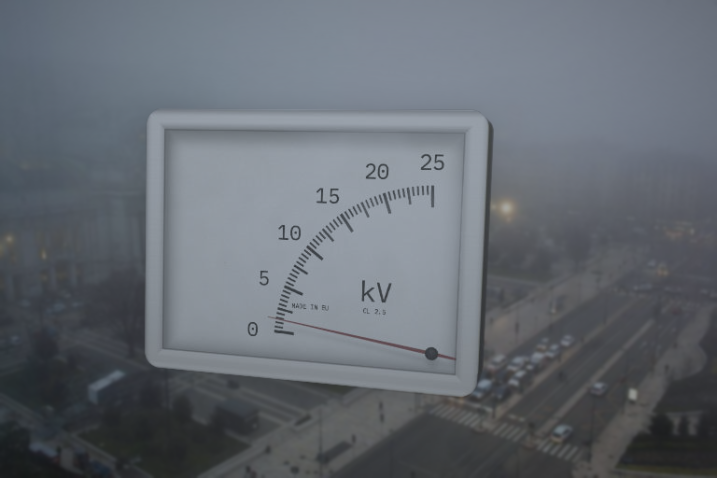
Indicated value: 1.5 kV
